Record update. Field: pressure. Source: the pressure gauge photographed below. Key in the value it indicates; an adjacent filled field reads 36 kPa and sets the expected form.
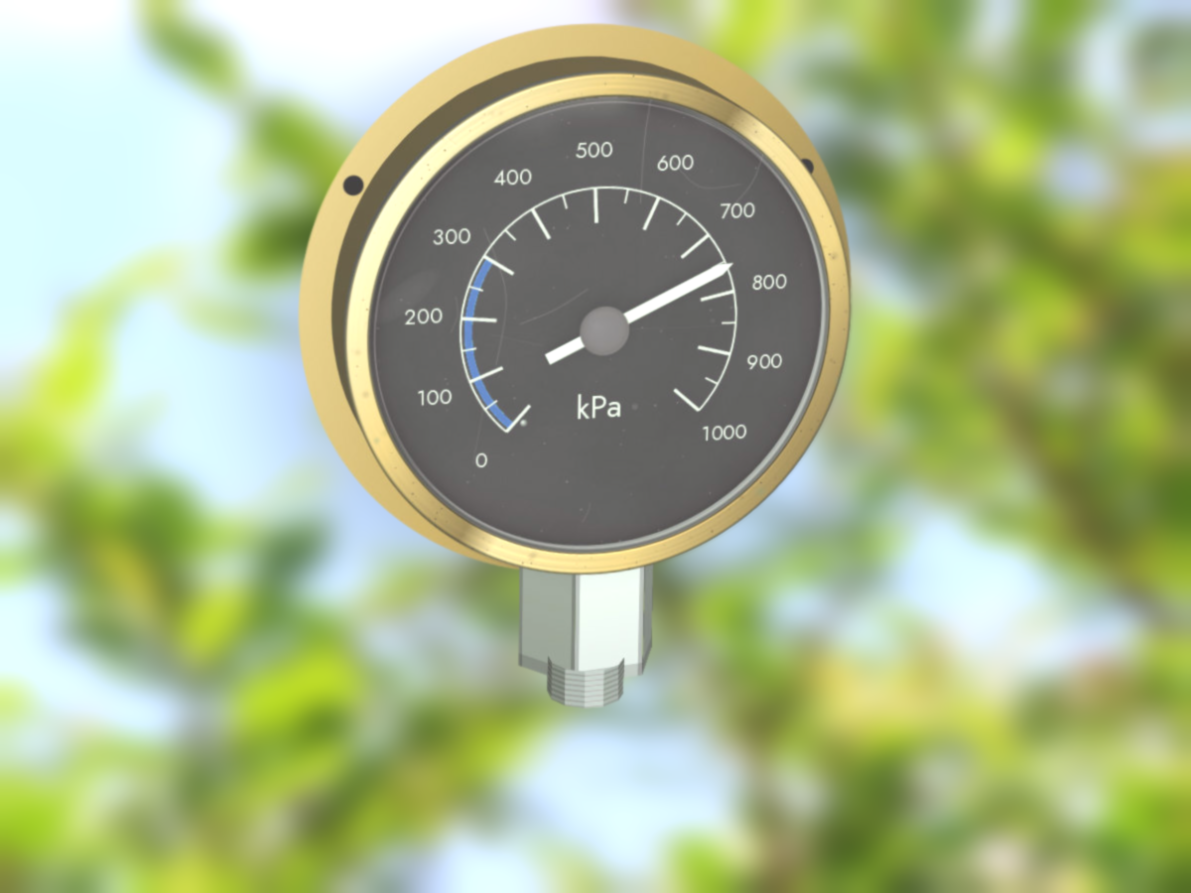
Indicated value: 750 kPa
